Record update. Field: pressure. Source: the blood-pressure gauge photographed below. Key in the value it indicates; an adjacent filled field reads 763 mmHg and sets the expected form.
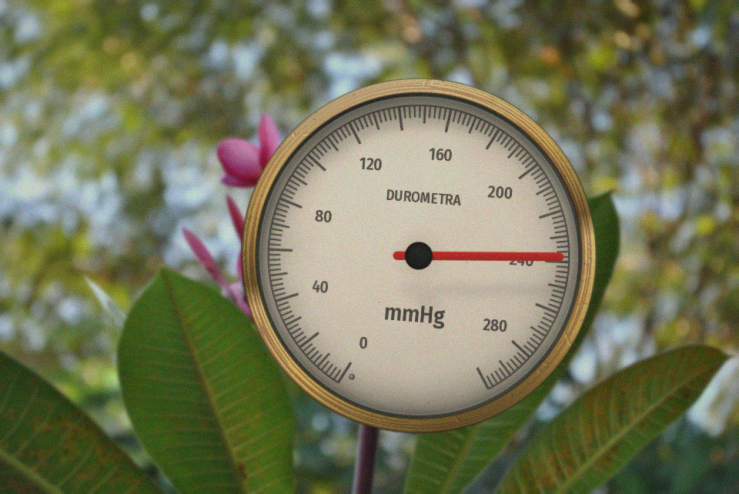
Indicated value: 238 mmHg
